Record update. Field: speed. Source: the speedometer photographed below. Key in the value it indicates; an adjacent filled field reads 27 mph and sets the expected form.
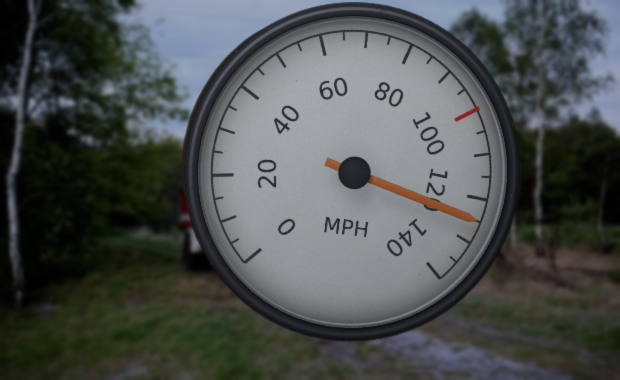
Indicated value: 125 mph
